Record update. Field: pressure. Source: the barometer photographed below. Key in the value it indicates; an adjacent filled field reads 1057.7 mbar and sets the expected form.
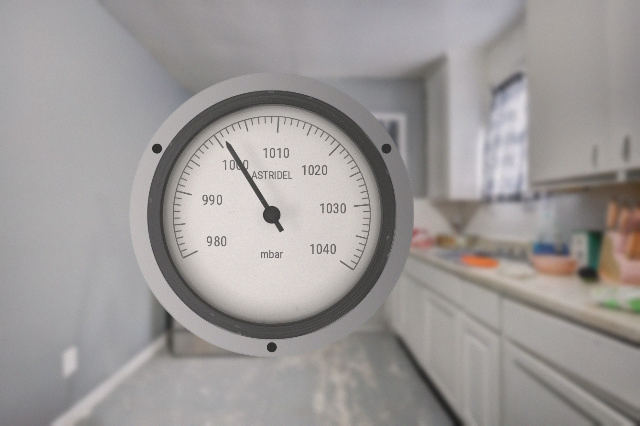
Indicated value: 1001 mbar
